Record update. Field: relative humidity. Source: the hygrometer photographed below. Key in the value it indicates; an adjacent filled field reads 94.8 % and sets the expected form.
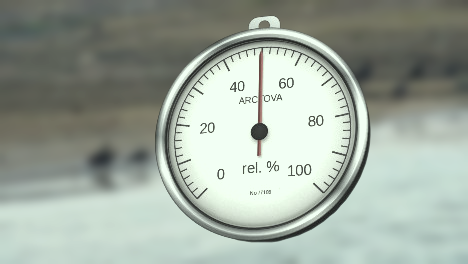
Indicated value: 50 %
